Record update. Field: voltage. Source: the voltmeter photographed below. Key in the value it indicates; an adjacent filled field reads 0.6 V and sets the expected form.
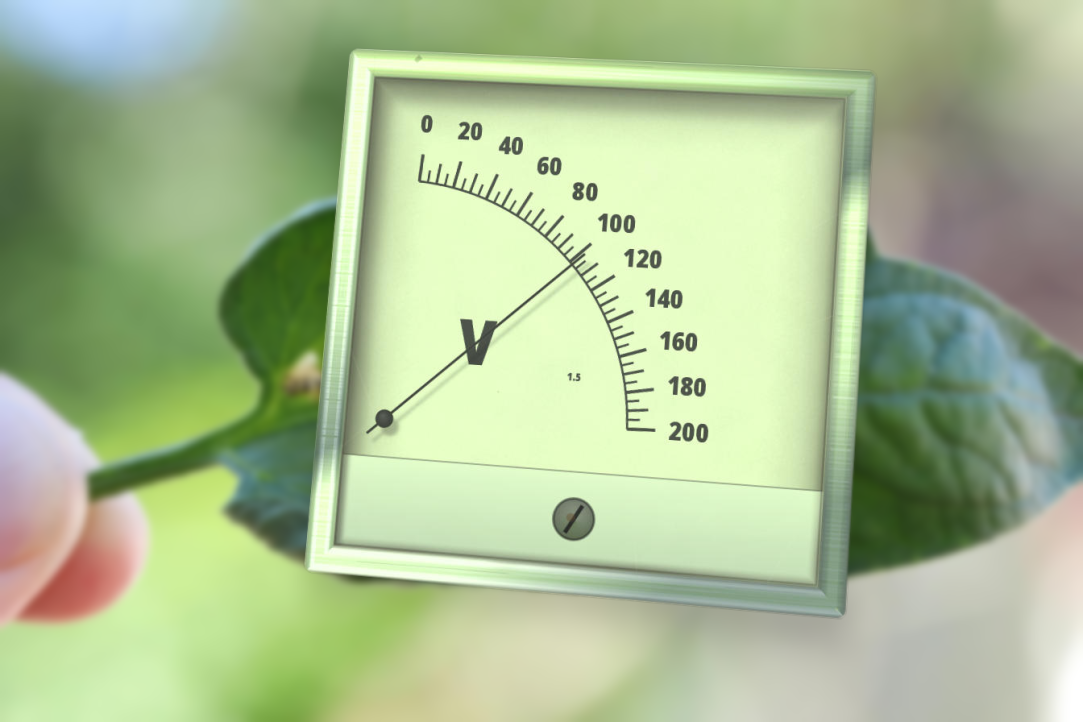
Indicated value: 102.5 V
